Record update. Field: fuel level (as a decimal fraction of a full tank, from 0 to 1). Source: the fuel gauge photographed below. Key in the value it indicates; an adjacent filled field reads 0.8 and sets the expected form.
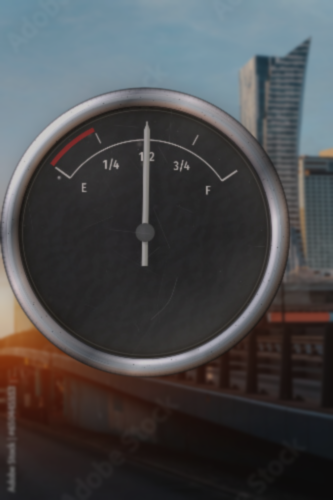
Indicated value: 0.5
